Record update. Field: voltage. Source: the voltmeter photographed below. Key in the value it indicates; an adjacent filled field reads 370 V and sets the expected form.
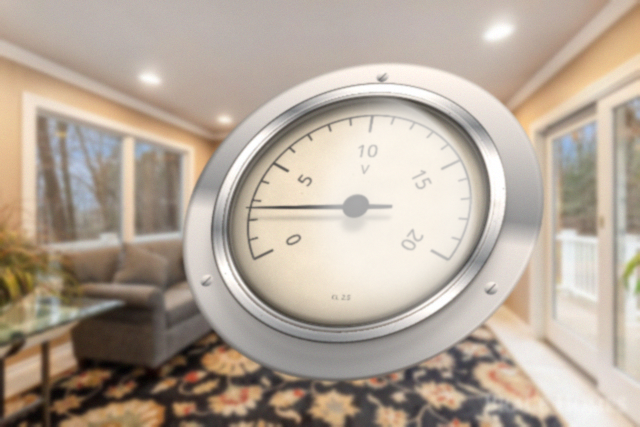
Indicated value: 2.5 V
